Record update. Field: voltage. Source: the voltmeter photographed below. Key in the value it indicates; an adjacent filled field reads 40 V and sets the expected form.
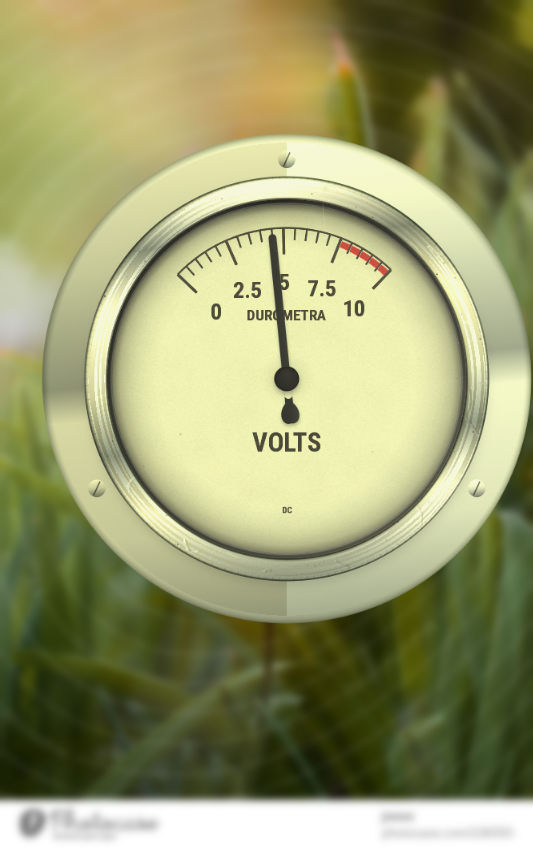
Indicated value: 4.5 V
